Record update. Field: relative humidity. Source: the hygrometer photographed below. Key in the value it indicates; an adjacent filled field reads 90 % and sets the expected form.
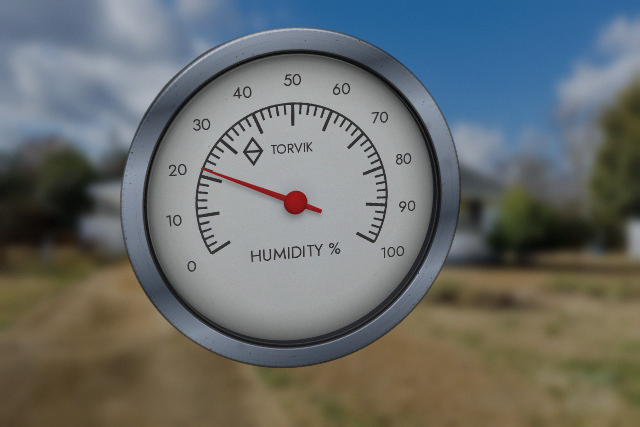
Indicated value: 22 %
